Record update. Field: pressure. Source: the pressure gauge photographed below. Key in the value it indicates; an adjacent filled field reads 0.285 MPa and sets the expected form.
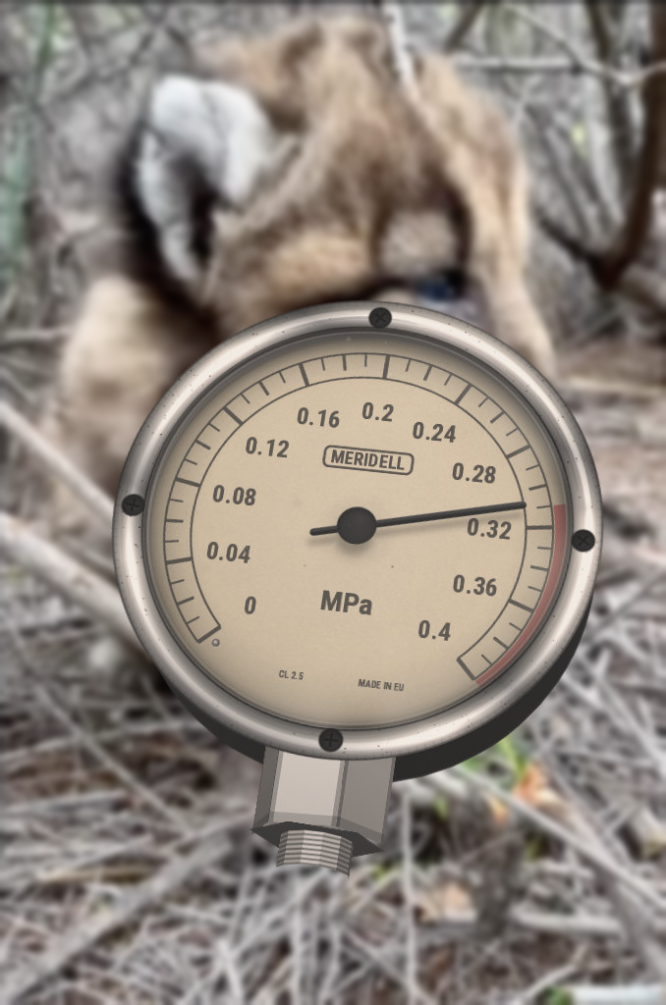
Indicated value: 0.31 MPa
